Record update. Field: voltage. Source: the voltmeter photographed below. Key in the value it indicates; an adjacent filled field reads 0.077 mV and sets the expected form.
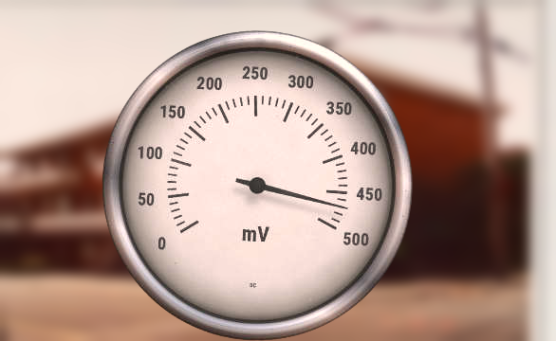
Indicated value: 470 mV
